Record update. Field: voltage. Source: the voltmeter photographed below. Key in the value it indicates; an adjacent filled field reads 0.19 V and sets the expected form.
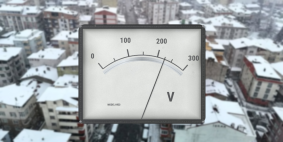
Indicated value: 225 V
